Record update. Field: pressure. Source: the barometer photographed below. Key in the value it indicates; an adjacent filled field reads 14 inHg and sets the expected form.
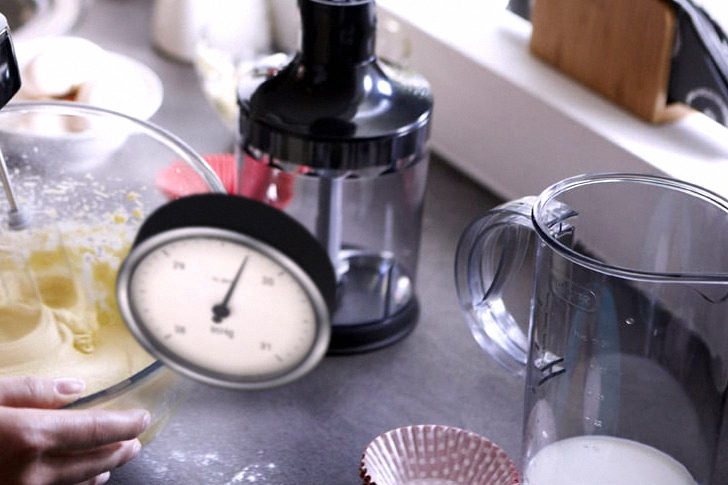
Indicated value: 29.7 inHg
